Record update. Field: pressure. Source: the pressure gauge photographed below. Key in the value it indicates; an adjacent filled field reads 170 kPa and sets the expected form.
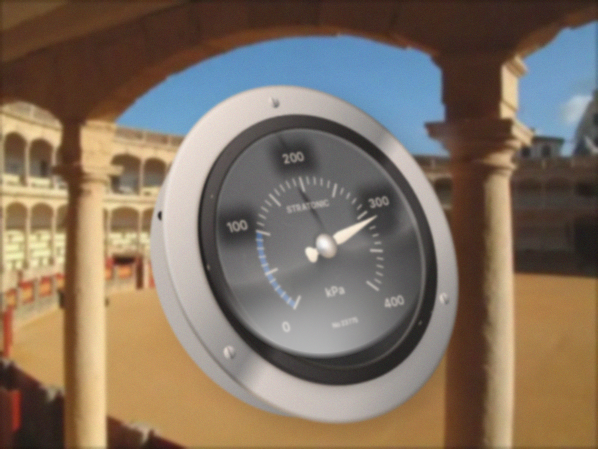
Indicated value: 310 kPa
